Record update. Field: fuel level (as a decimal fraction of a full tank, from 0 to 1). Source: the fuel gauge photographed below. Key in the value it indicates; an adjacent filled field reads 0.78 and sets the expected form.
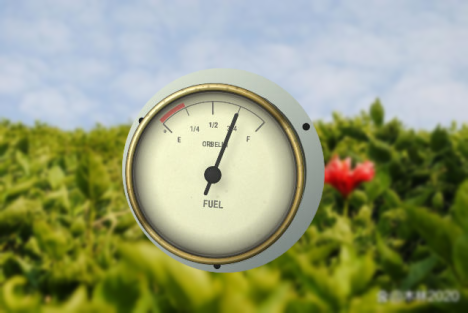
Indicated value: 0.75
